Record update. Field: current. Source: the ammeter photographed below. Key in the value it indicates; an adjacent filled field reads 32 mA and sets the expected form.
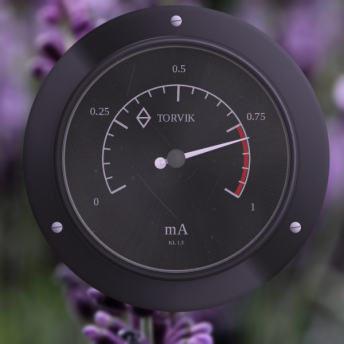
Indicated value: 0.8 mA
